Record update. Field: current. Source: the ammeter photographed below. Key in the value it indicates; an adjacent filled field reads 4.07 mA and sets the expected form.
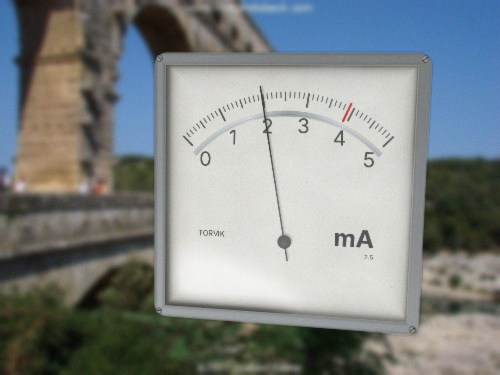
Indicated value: 2 mA
